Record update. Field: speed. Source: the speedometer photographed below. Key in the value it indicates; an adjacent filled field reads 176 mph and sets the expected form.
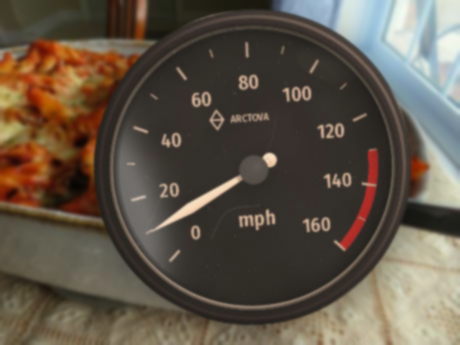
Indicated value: 10 mph
